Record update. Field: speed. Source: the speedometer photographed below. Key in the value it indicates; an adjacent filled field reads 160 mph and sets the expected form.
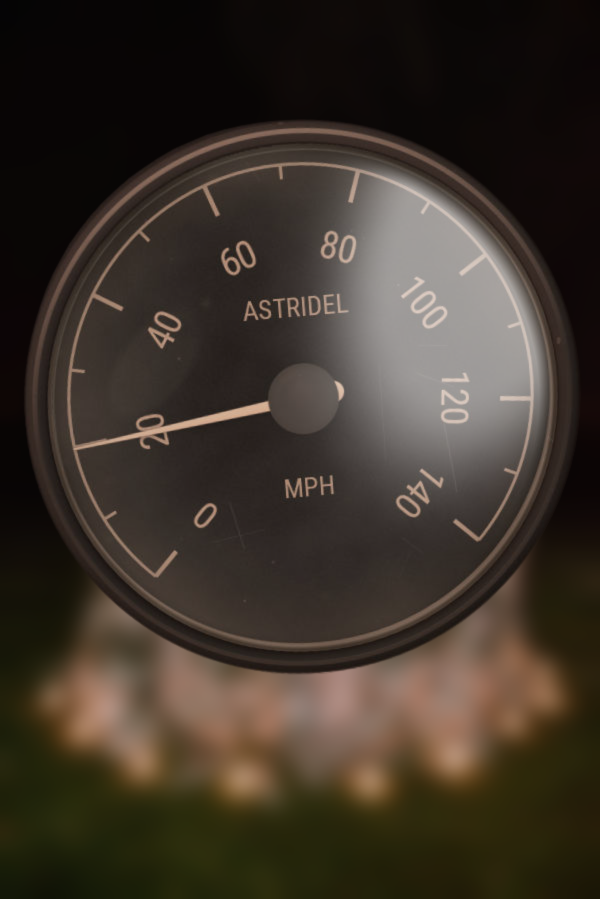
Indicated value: 20 mph
